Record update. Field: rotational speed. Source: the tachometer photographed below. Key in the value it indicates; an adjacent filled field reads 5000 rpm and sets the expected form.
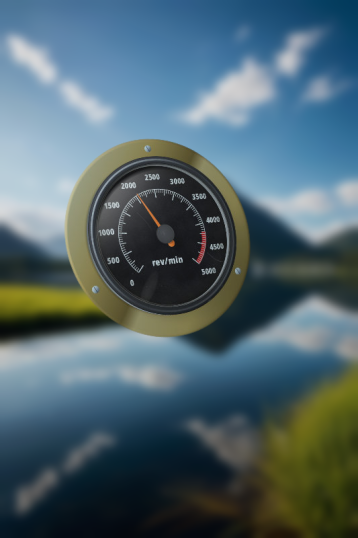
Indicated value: 2000 rpm
